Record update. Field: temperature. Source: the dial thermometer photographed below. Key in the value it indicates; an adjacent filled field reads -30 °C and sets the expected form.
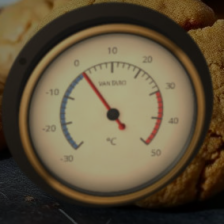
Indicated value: 0 °C
